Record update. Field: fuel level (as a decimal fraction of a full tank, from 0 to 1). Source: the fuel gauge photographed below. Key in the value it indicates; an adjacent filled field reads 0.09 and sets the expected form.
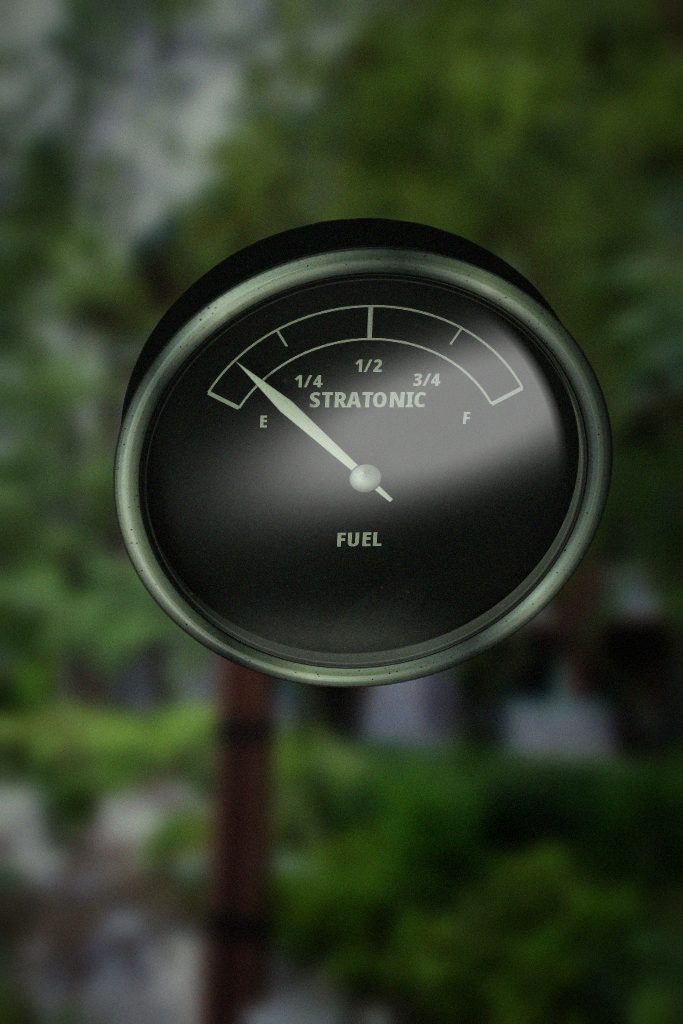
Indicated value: 0.125
